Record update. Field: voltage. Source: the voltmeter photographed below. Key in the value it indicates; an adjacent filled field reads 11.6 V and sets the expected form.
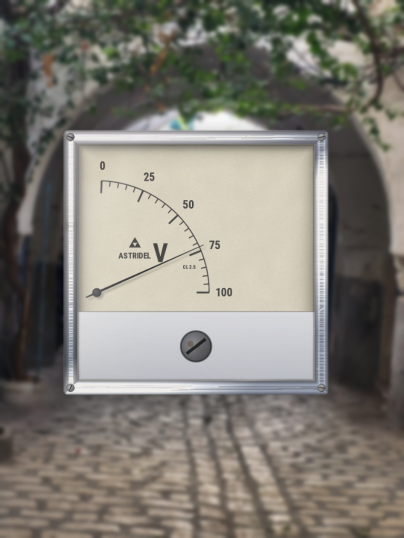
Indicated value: 72.5 V
